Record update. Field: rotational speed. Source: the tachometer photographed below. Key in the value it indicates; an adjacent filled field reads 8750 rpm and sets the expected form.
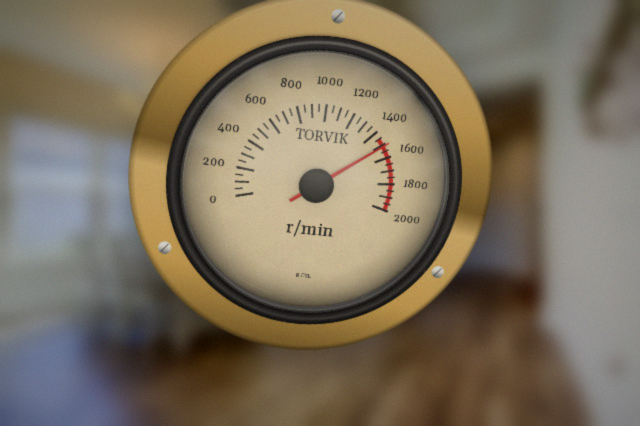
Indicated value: 1500 rpm
